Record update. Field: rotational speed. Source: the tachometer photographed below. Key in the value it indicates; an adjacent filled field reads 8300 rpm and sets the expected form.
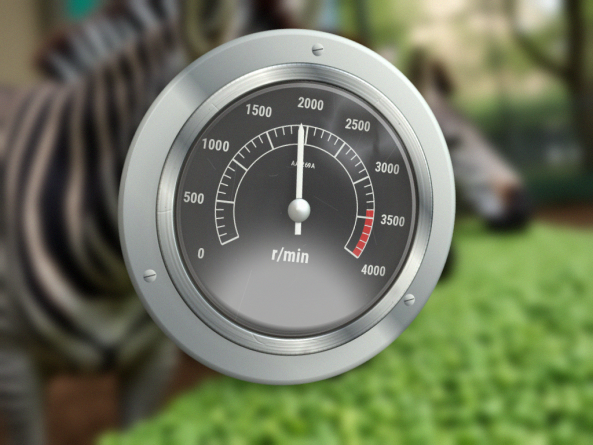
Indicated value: 1900 rpm
